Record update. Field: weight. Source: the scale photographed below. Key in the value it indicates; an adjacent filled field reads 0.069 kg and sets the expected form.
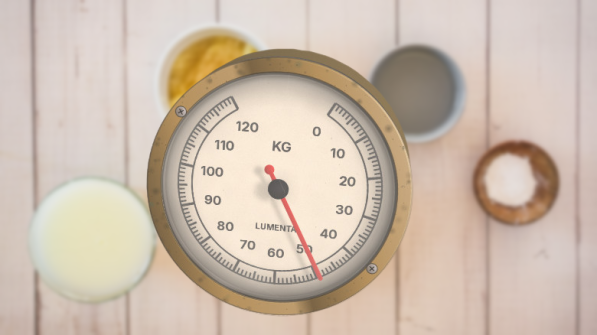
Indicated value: 49 kg
